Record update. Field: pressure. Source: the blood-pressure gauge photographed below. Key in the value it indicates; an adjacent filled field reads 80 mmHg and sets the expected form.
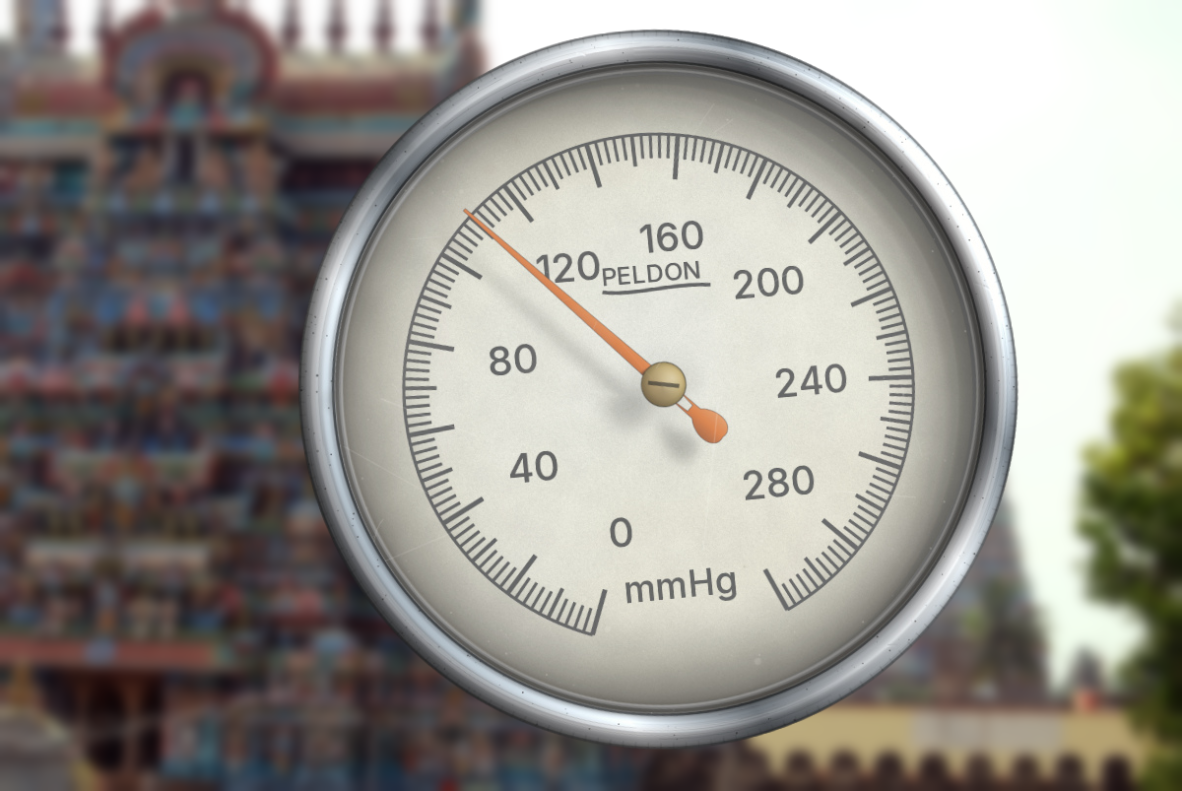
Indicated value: 110 mmHg
